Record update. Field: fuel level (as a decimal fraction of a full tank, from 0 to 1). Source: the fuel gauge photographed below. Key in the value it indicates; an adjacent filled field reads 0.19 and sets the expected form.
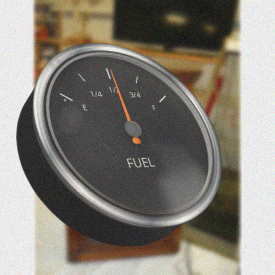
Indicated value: 0.5
